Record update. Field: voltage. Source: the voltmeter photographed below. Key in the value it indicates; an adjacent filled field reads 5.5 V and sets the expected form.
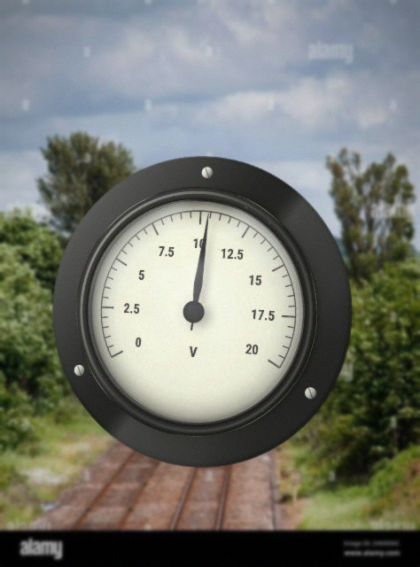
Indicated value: 10.5 V
